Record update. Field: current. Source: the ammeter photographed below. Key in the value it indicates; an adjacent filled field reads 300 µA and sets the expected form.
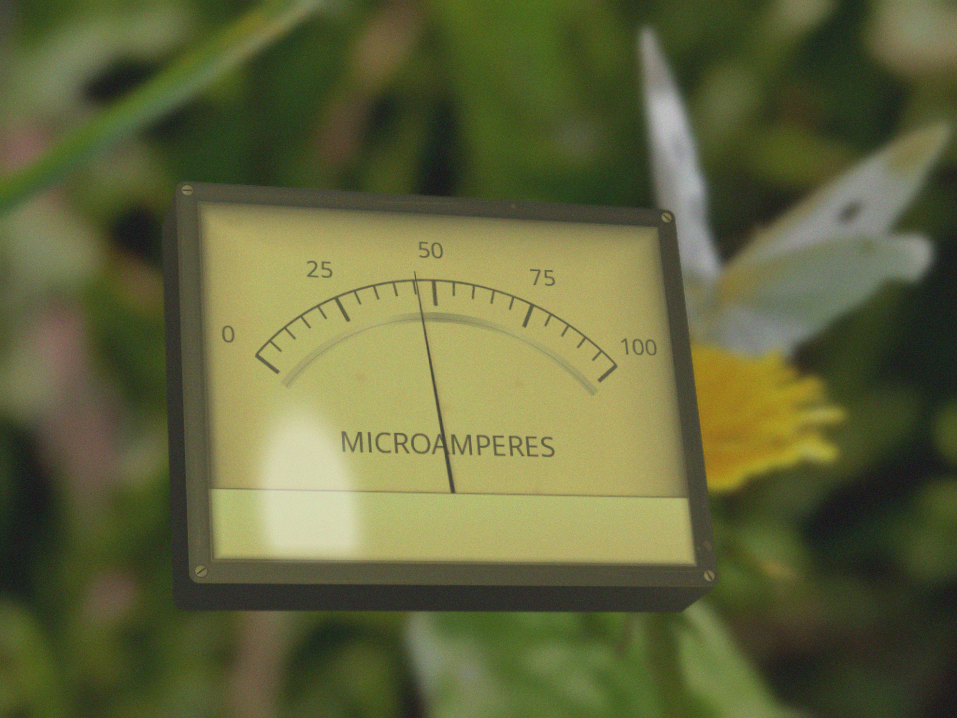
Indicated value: 45 µA
